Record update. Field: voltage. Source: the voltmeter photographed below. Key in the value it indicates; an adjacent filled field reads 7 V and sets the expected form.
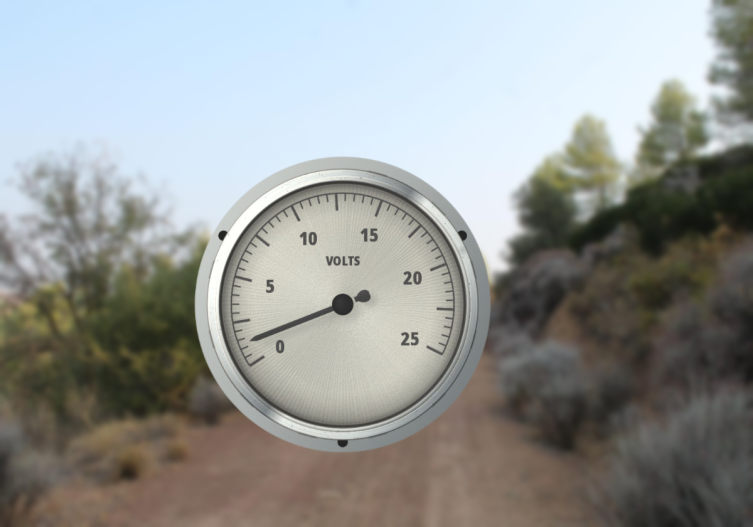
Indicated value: 1.25 V
